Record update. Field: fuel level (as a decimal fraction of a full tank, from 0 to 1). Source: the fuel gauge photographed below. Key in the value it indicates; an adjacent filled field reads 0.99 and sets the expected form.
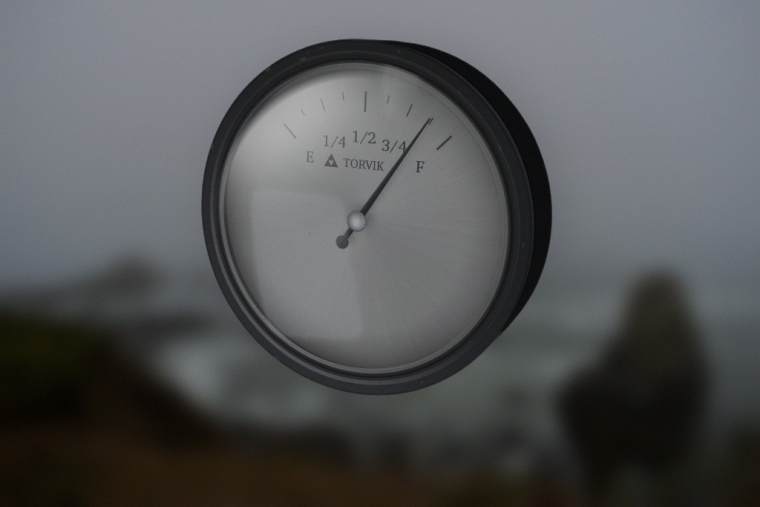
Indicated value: 0.875
